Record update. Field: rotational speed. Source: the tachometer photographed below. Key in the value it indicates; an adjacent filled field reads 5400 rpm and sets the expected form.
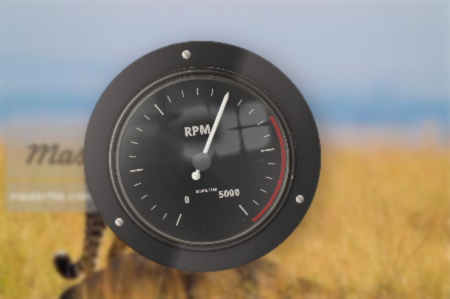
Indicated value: 3000 rpm
